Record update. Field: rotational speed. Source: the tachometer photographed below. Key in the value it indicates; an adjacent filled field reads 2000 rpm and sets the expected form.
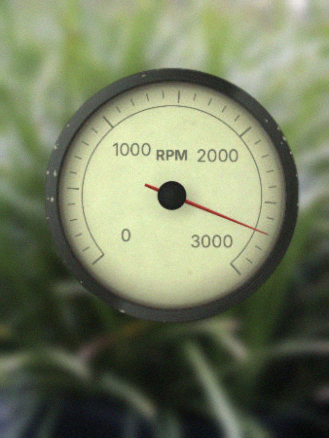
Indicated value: 2700 rpm
